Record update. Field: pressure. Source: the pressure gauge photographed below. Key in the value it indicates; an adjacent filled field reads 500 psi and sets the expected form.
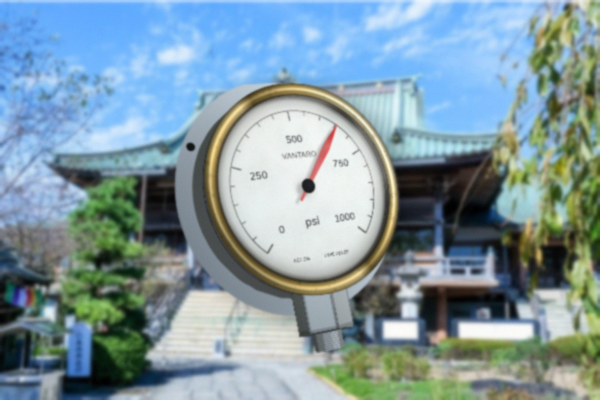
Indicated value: 650 psi
